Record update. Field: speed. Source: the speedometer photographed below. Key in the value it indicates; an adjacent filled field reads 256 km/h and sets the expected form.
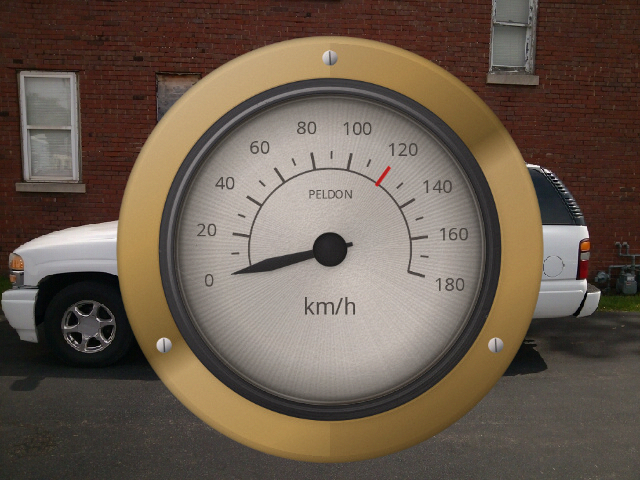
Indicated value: 0 km/h
